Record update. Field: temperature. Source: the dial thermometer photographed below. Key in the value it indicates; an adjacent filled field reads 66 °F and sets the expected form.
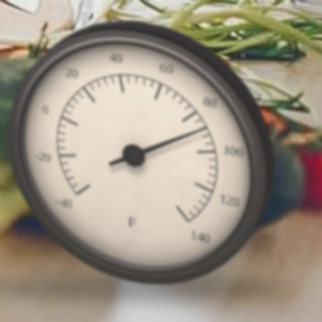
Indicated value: 88 °F
